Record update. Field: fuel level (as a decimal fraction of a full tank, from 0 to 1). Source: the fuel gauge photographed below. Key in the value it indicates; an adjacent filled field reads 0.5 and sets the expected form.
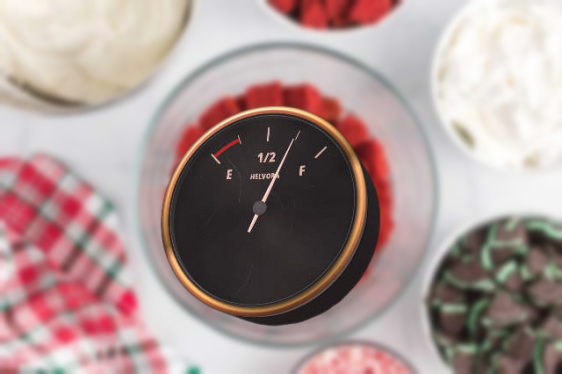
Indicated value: 0.75
